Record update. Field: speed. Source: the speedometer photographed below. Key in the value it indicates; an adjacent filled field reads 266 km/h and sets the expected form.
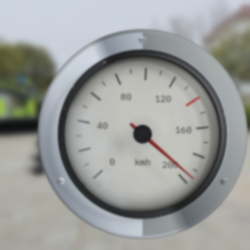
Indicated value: 195 km/h
